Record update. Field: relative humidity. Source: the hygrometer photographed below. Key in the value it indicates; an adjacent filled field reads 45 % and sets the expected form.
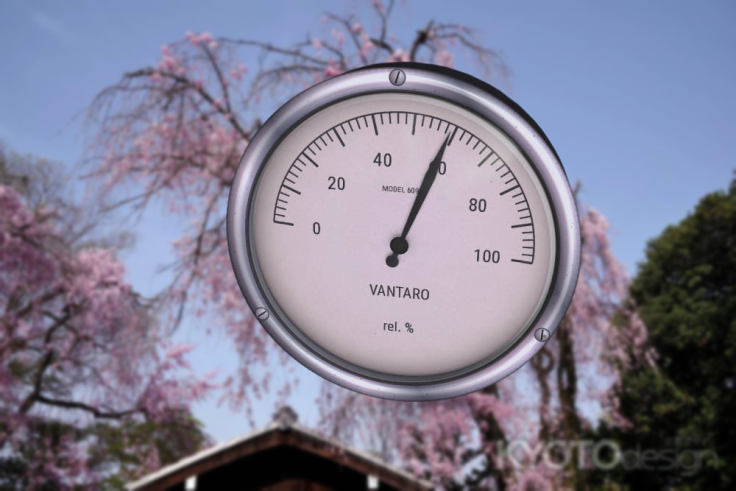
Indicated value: 59 %
